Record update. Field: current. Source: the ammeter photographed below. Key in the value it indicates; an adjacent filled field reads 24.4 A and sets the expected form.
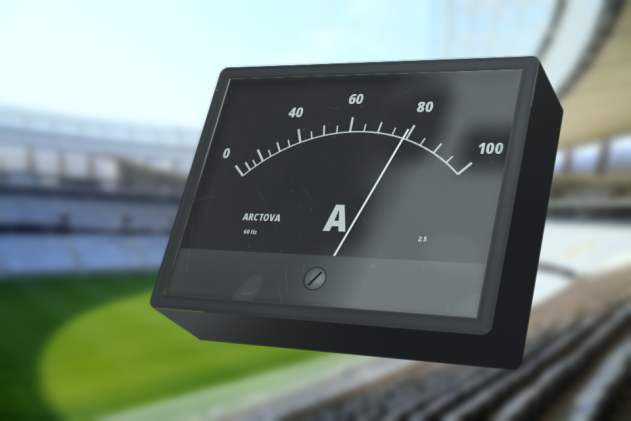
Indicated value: 80 A
